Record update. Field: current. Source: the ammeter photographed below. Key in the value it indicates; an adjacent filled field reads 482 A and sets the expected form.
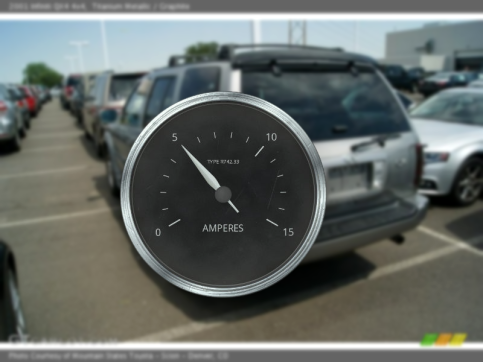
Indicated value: 5 A
